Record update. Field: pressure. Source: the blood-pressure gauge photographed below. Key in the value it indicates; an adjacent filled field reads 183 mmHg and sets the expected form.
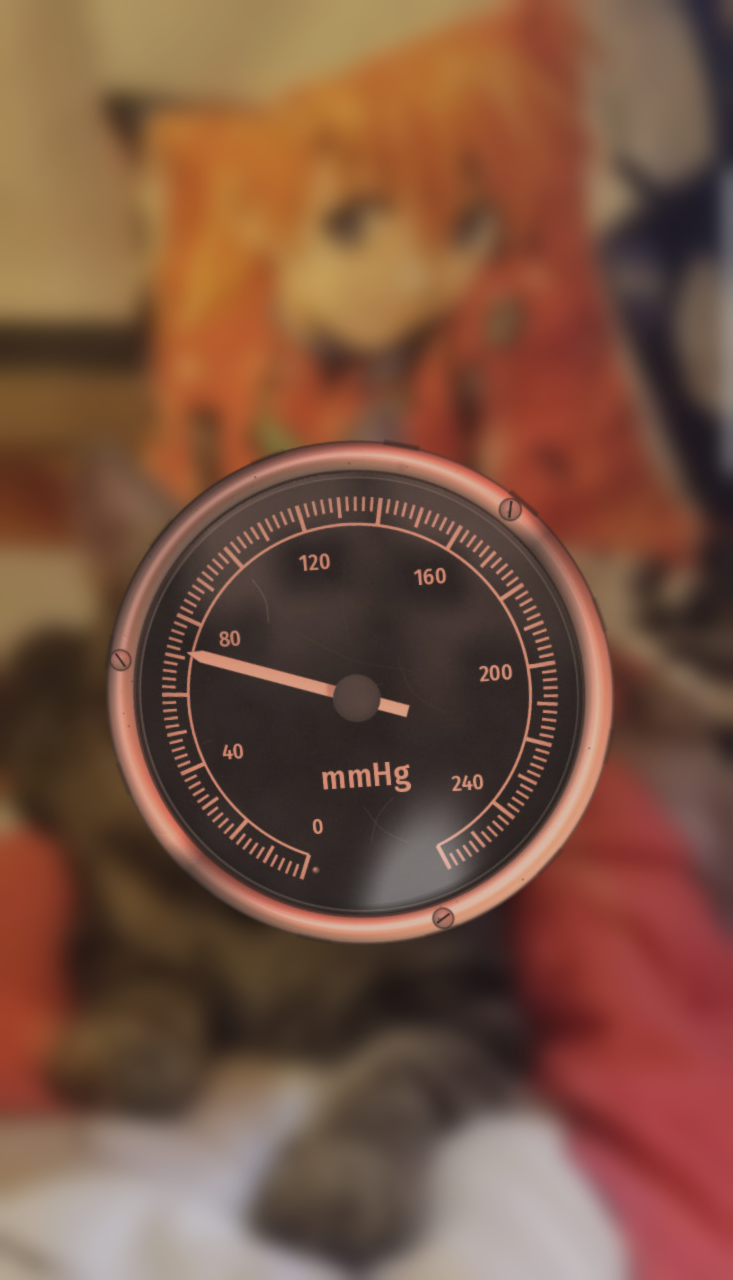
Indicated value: 72 mmHg
